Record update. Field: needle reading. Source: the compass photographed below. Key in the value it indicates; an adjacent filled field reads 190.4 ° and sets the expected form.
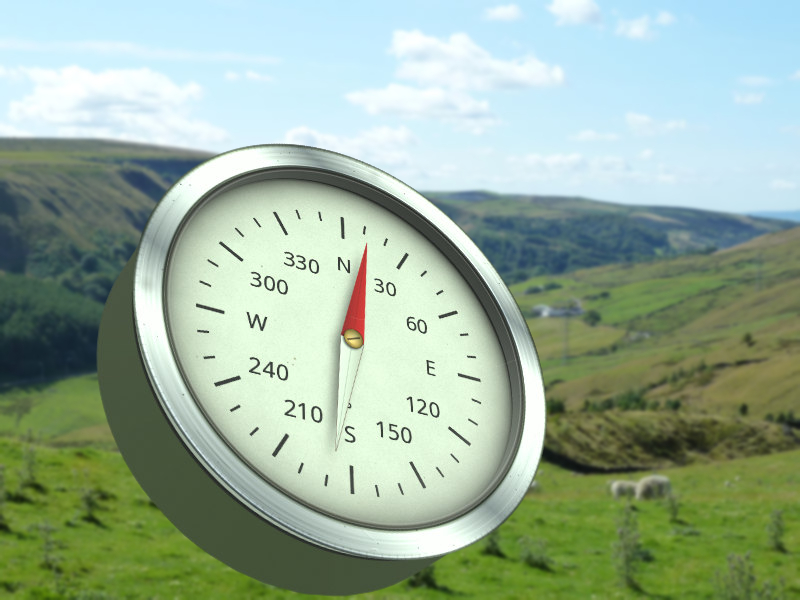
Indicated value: 10 °
